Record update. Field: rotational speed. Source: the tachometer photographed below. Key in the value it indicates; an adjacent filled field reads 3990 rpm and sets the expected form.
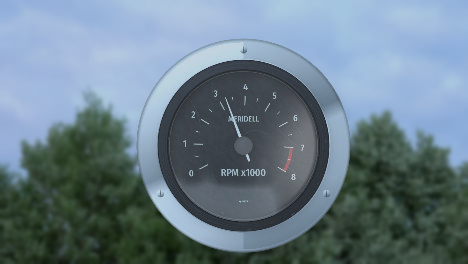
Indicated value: 3250 rpm
